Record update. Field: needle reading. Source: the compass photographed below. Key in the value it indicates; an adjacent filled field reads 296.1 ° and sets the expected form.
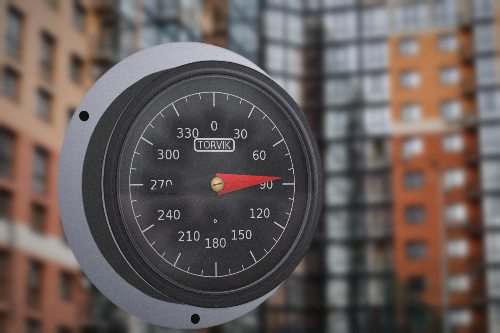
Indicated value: 85 °
